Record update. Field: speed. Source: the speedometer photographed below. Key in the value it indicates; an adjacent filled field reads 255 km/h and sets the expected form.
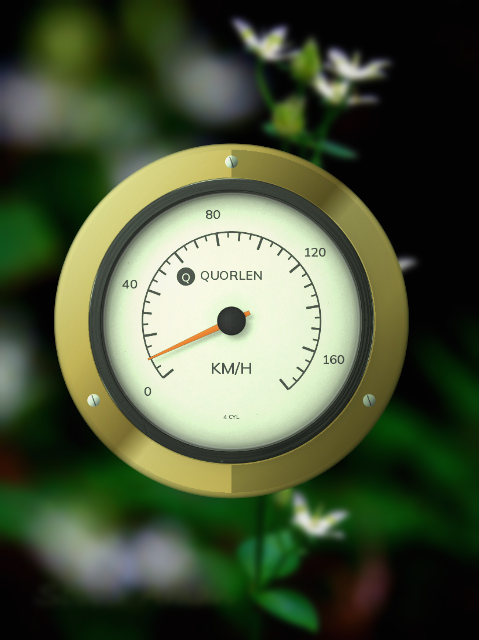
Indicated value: 10 km/h
